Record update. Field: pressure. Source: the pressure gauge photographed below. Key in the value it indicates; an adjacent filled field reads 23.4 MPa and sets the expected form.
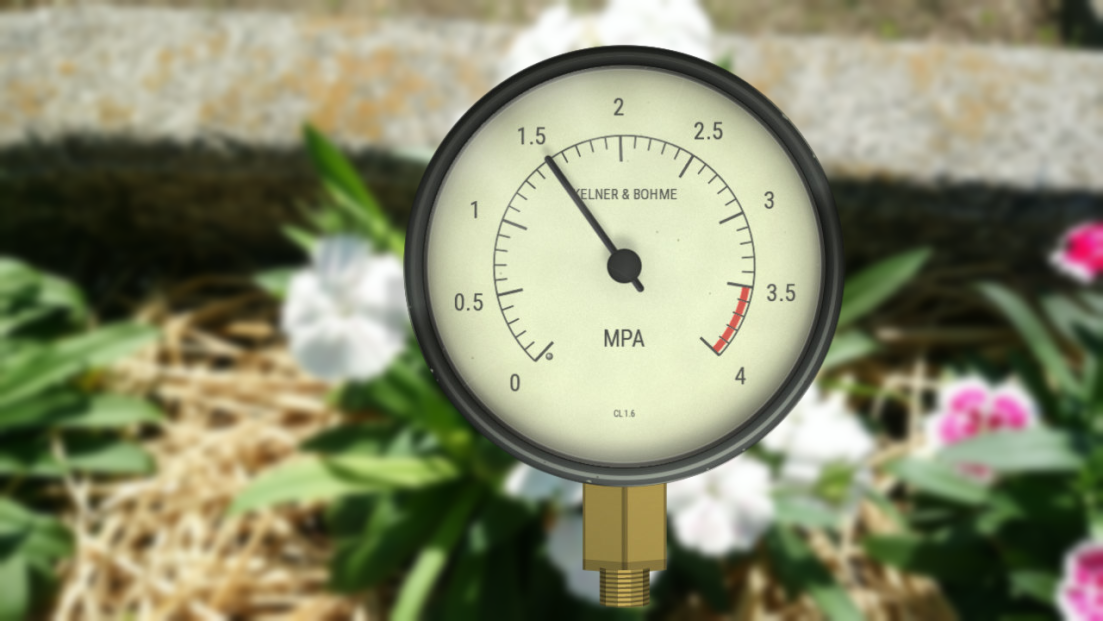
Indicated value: 1.5 MPa
